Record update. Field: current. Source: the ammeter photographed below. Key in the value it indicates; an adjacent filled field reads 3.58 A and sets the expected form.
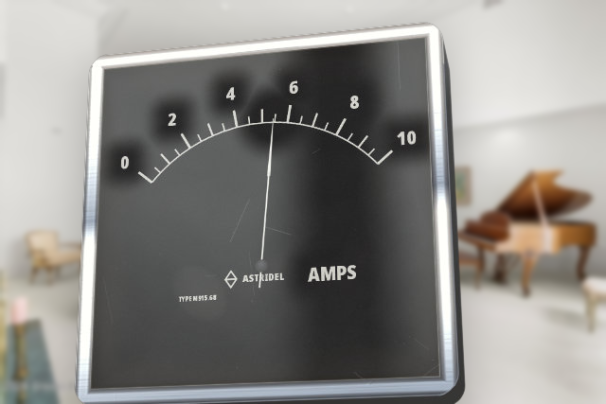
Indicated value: 5.5 A
